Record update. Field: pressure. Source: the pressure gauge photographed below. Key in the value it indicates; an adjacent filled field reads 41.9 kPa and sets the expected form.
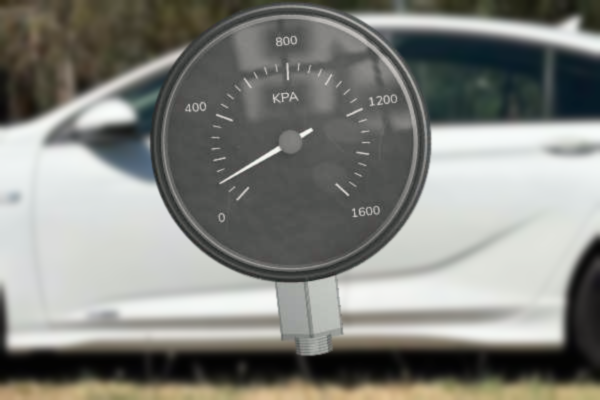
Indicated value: 100 kPa
